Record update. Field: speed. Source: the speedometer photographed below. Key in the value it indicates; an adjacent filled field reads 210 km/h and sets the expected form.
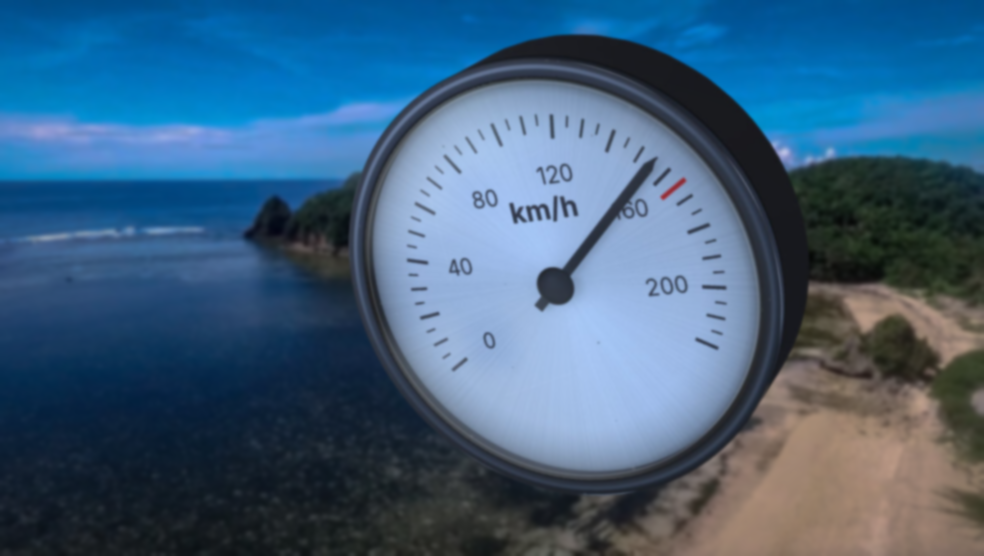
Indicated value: 155 km/h
